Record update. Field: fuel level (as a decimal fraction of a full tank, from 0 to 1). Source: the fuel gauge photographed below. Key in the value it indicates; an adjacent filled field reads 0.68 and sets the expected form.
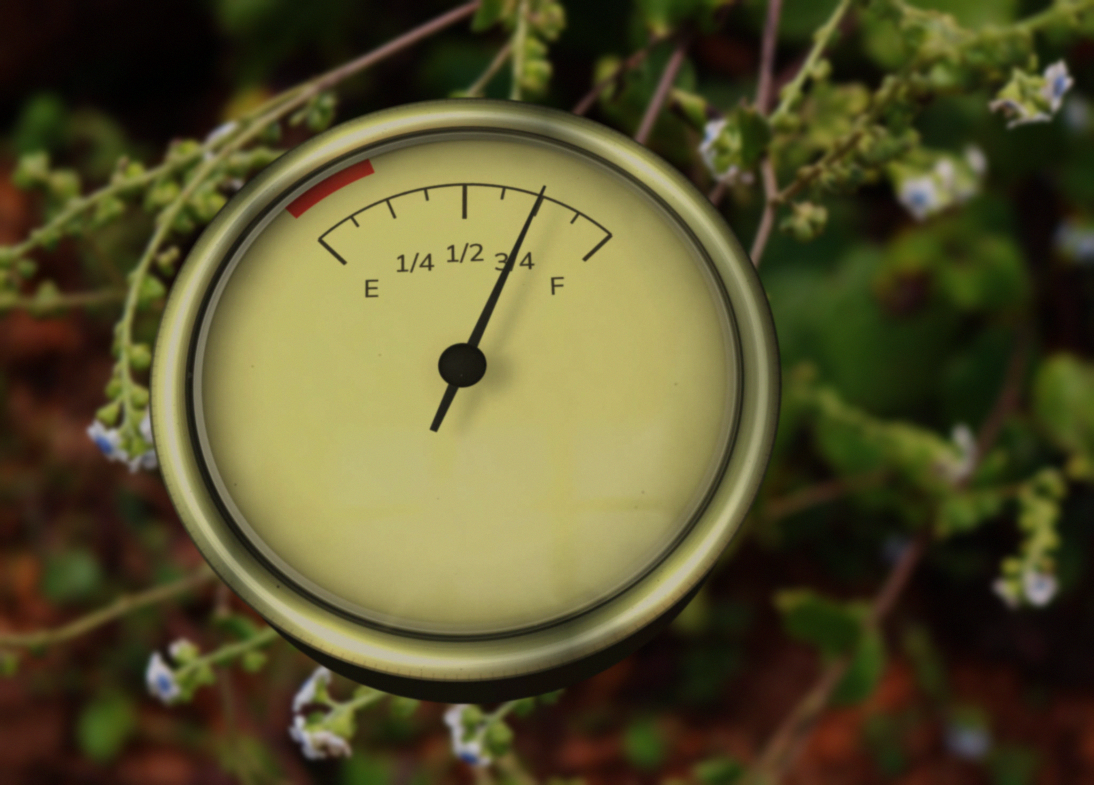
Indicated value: 0.75
